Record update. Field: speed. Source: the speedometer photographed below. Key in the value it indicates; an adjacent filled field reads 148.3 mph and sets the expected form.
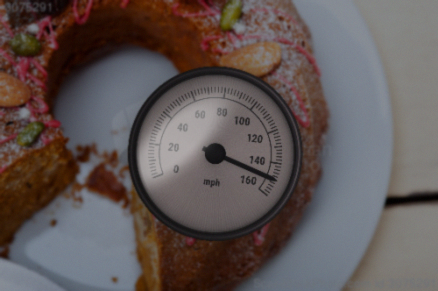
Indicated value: 150 mph
